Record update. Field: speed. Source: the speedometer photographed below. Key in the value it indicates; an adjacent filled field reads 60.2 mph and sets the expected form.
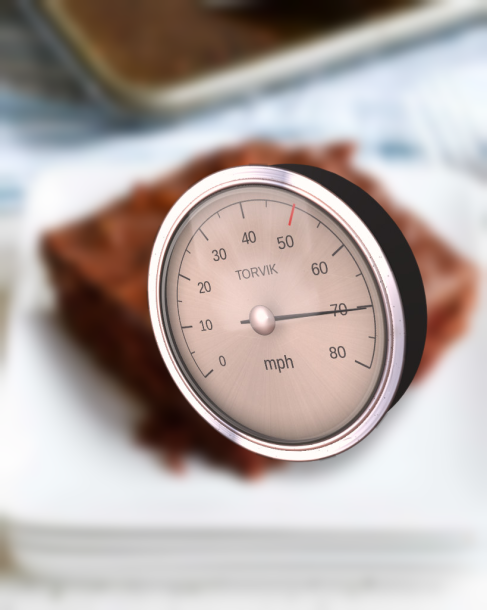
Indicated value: 70 mph
